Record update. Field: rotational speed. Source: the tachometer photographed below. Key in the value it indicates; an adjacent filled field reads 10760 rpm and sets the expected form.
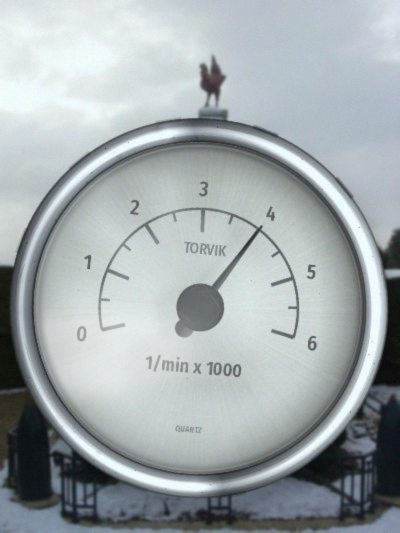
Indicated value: 4000 rpm
